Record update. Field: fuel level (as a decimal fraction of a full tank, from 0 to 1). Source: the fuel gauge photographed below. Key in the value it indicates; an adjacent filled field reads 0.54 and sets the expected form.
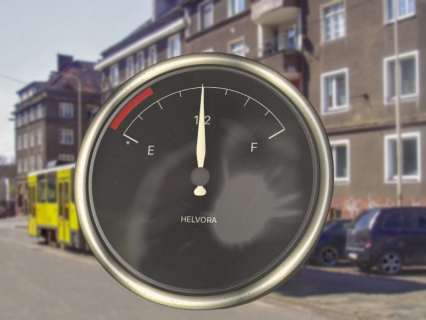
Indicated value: 0.5
